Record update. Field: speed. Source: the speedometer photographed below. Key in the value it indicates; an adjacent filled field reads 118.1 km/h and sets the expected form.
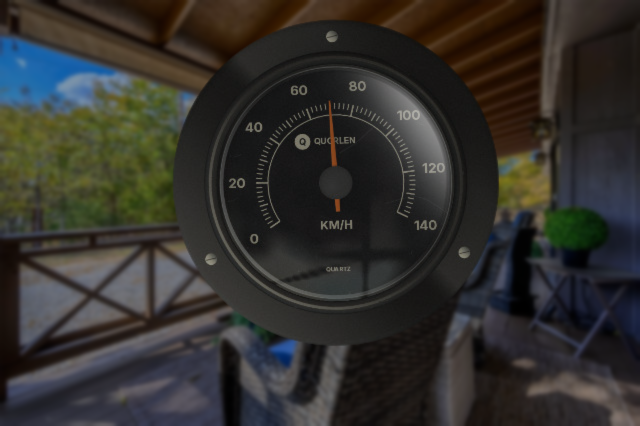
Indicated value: 70 km/h
